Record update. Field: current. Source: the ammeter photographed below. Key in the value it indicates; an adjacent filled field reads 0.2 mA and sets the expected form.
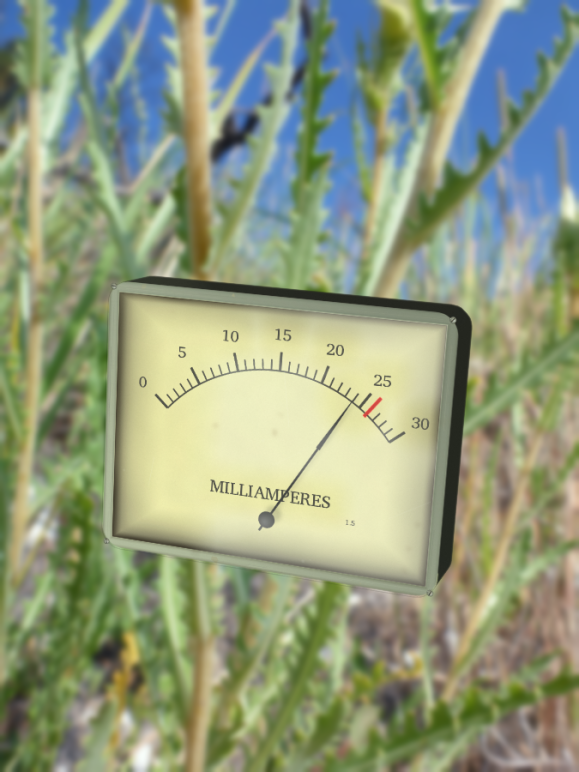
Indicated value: 24 mA
